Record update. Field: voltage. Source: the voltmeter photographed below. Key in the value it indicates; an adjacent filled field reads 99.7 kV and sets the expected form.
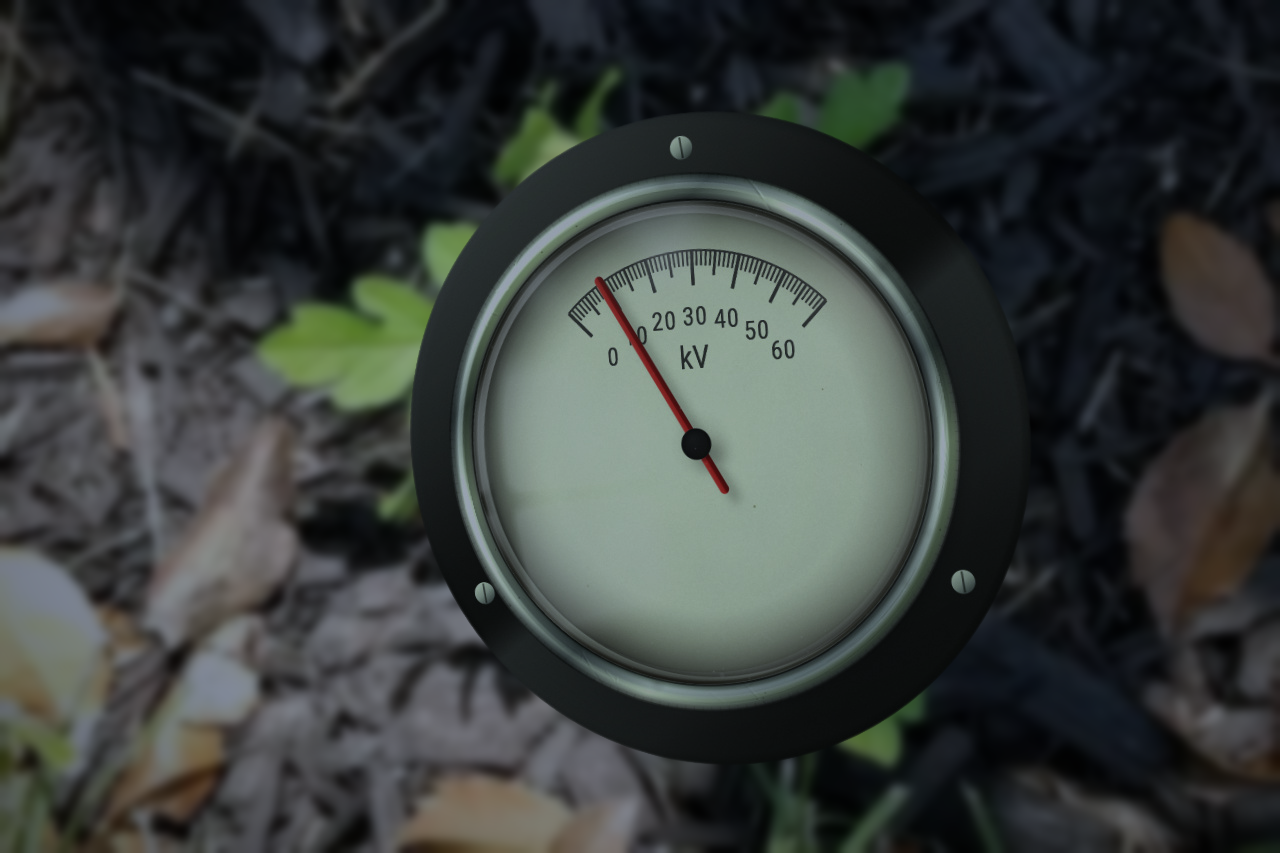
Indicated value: 10 kV
